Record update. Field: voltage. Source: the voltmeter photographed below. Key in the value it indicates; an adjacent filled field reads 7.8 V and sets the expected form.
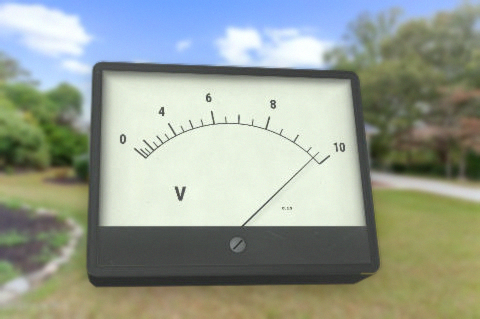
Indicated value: 9.75 V
